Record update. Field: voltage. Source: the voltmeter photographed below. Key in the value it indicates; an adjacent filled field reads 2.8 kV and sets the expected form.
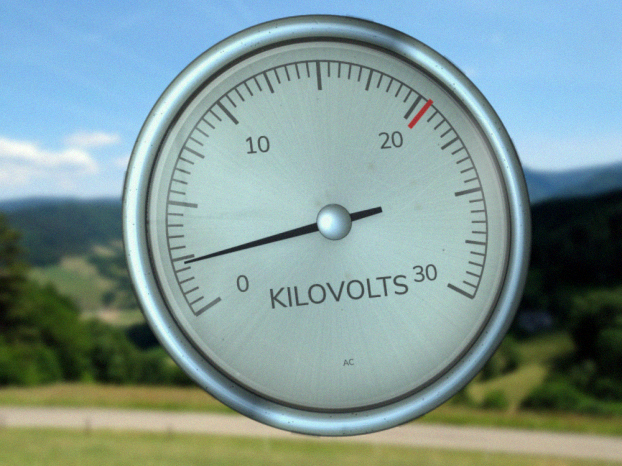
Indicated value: 2.25 kV
